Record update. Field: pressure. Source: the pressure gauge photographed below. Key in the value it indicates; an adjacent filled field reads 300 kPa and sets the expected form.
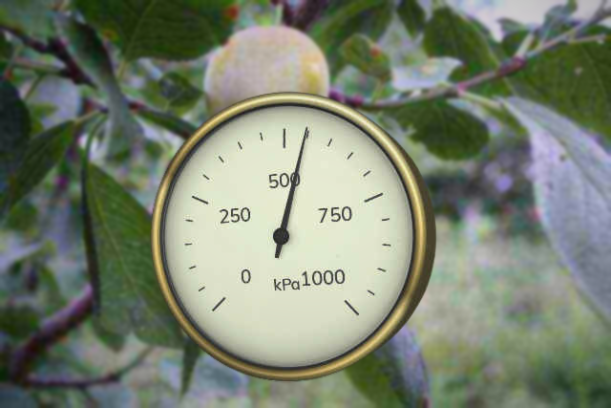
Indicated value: 550 kPa
